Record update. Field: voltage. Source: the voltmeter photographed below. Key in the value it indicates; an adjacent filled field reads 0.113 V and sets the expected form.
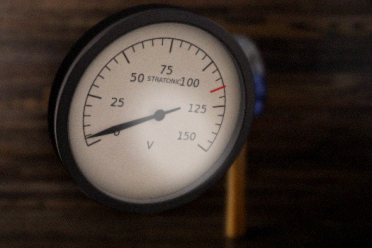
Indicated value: 5 V
